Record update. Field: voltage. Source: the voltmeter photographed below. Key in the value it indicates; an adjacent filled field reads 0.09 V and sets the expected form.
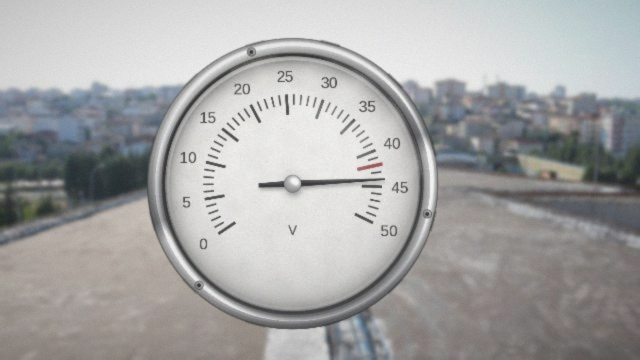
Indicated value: 44 V
